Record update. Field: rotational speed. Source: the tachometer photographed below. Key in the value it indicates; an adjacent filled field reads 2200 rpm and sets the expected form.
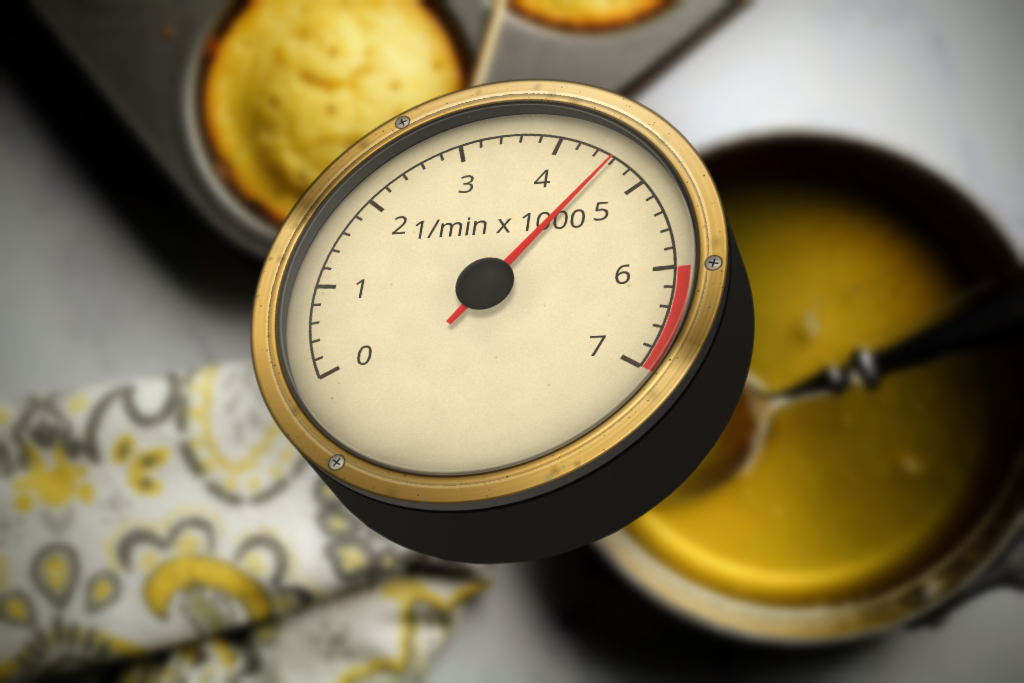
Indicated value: 4600 rpm
